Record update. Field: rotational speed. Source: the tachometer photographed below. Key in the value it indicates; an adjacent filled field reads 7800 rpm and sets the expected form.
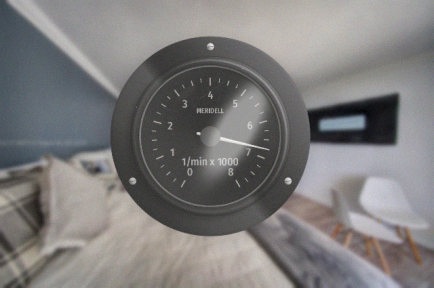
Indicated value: 6750 rpm
